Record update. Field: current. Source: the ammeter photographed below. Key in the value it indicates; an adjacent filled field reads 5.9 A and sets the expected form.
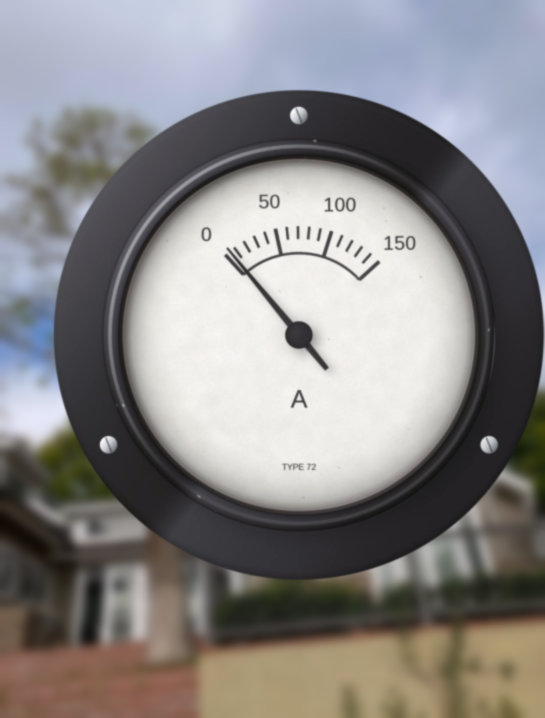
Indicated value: 5 A
